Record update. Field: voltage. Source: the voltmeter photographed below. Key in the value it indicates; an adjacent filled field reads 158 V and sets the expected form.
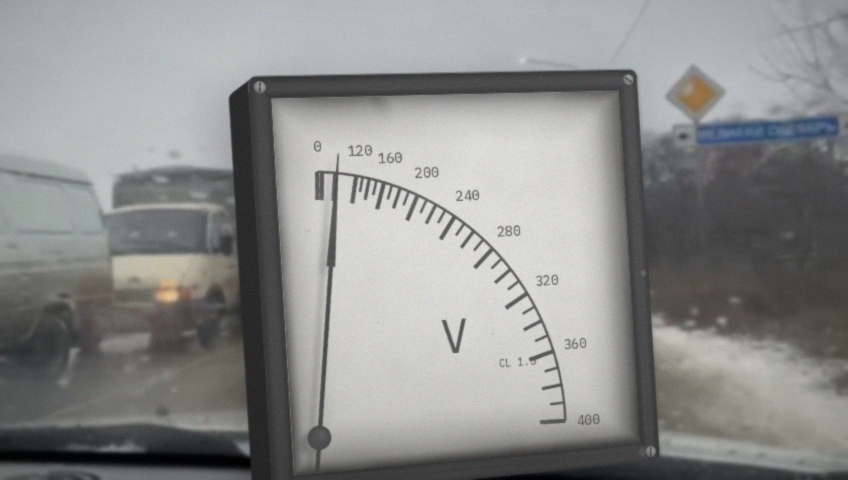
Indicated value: 80 V
